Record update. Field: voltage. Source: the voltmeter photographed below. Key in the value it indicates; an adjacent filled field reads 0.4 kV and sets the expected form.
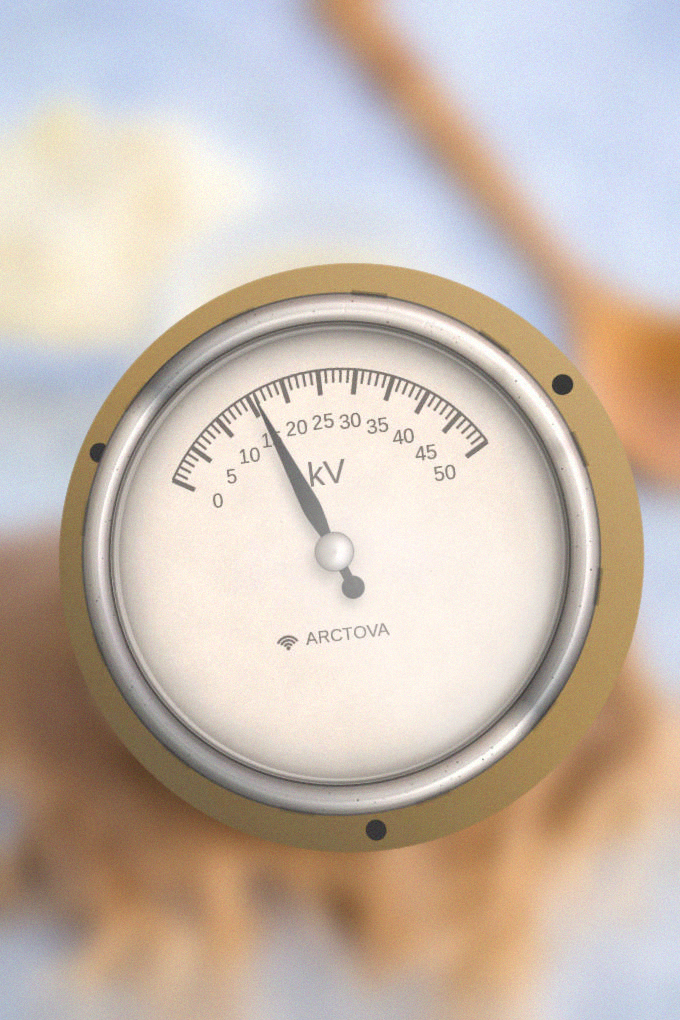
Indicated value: 16 kV
